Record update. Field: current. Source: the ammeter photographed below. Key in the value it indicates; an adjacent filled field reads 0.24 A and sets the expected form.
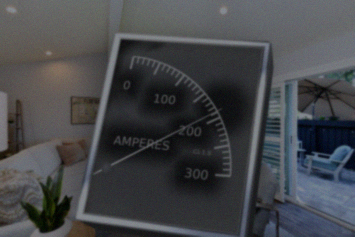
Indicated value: 190 A
